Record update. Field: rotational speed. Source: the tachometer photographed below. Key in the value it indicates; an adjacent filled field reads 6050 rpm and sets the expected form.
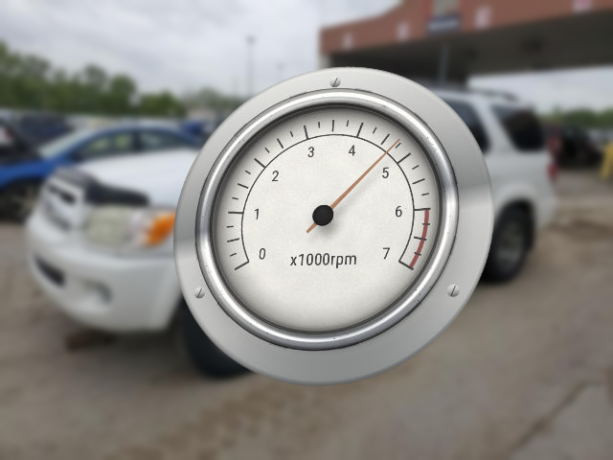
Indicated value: 4750 rpm
